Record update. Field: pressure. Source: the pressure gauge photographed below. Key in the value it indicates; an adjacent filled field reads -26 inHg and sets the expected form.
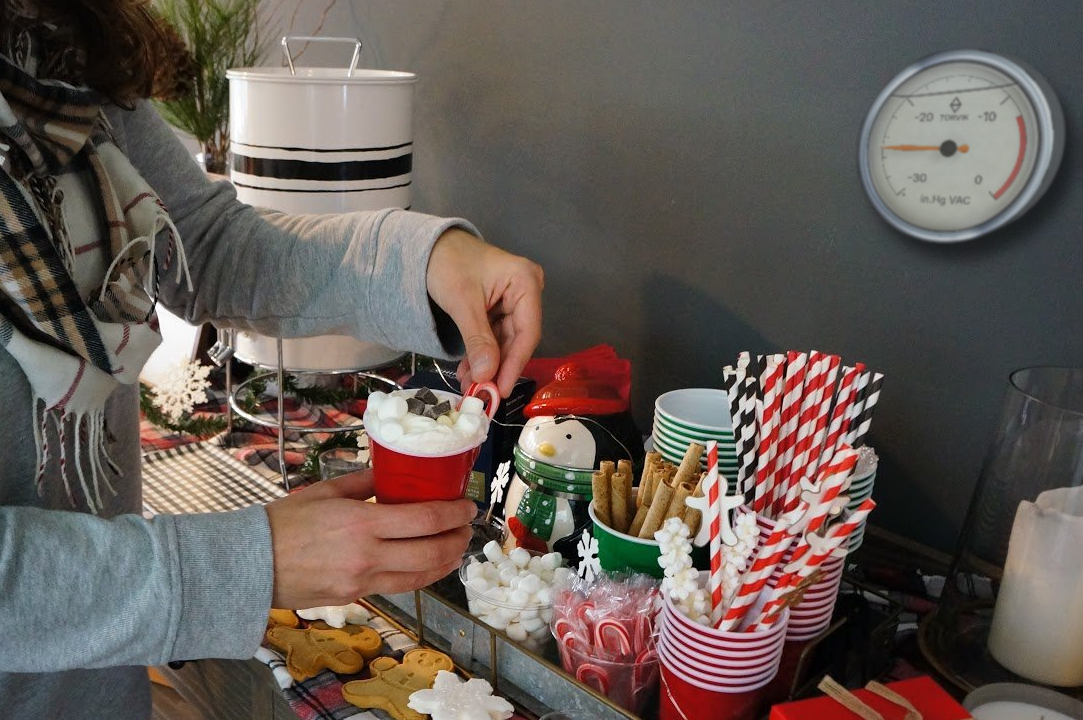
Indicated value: -25 inHg
